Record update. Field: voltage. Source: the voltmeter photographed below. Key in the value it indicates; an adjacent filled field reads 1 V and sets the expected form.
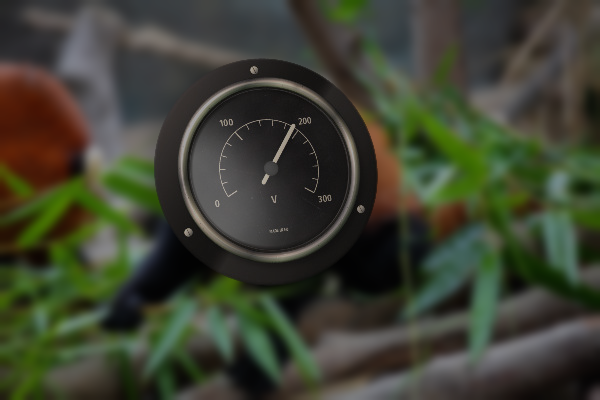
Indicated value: 190 V
